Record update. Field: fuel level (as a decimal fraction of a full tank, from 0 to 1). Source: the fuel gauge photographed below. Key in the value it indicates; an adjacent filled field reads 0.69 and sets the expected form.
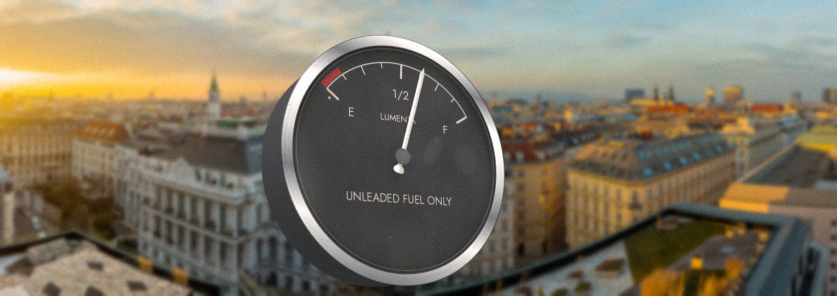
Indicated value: 0.625
